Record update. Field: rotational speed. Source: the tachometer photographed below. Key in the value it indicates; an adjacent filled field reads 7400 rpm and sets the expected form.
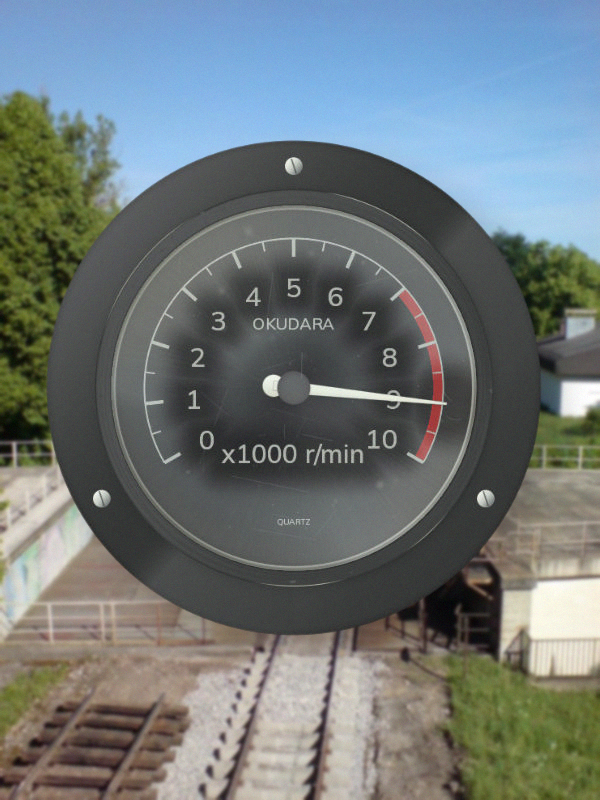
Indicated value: 9000 rpm
